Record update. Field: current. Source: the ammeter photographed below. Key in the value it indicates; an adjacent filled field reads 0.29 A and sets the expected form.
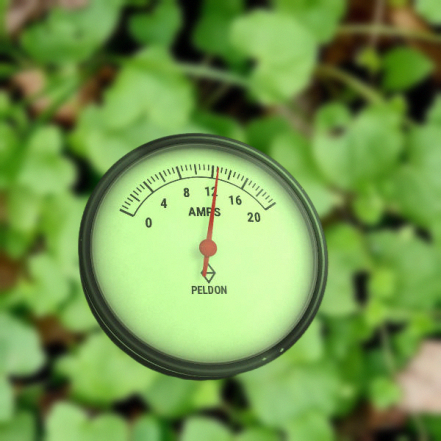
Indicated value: 12.5 A
